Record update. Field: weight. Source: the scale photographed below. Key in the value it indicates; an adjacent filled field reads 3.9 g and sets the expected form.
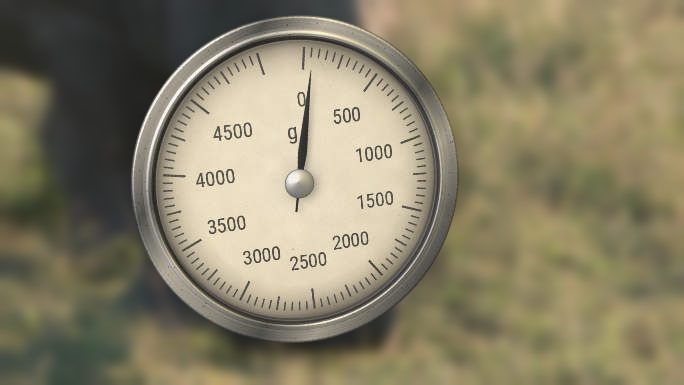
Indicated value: 50 g
